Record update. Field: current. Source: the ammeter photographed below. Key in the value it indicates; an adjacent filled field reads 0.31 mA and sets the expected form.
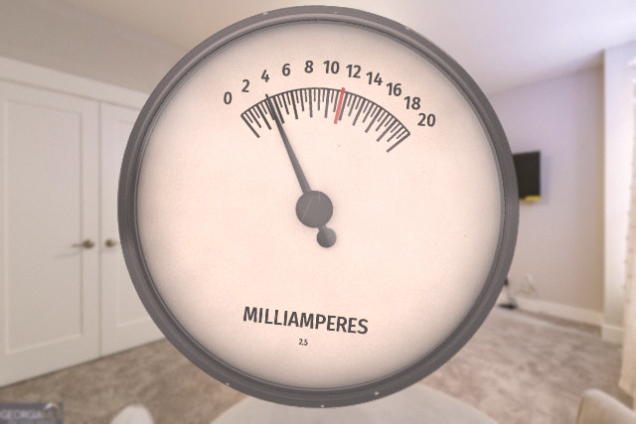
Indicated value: 3.5 mA
